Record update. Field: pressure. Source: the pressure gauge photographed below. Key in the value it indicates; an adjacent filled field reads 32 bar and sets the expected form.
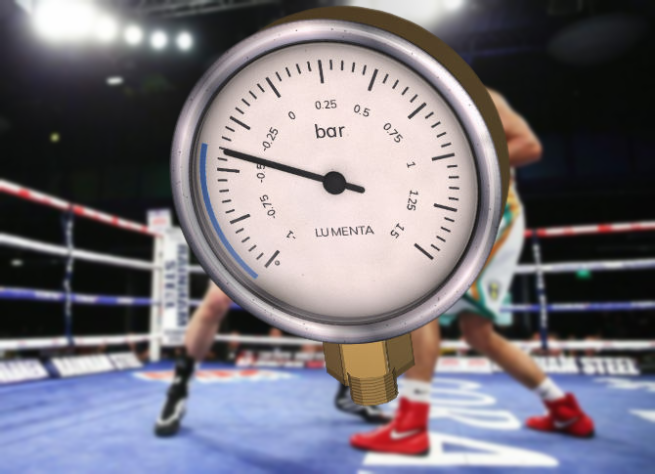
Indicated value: -0.4 bar
